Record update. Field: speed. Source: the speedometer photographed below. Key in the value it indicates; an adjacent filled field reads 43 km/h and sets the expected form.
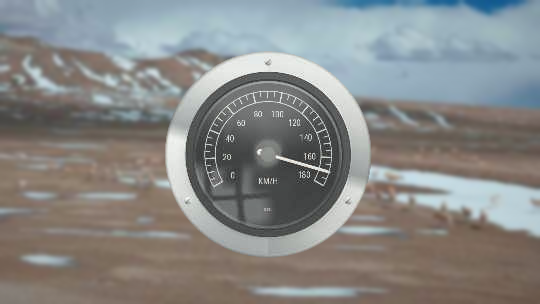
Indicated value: 170 km/h
